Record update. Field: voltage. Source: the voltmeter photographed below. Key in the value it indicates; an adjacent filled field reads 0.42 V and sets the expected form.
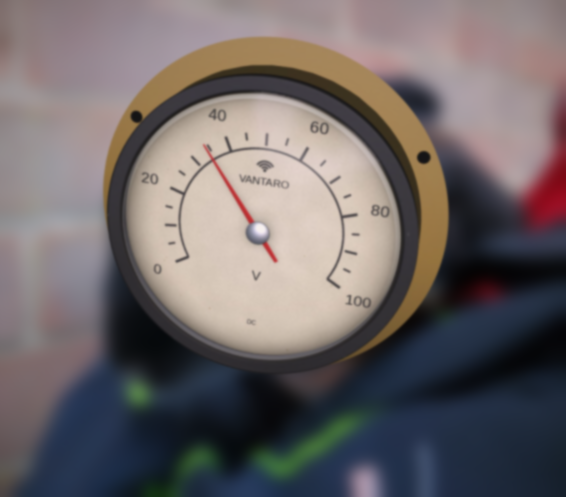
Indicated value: 35 V
